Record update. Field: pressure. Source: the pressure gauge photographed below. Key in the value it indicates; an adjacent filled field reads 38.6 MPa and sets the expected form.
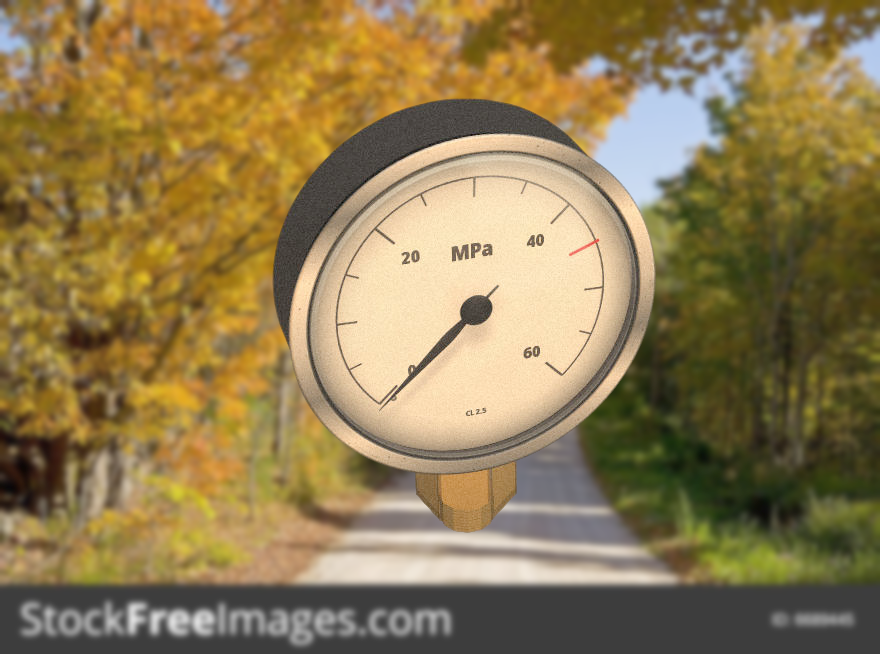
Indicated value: 0 MPa
